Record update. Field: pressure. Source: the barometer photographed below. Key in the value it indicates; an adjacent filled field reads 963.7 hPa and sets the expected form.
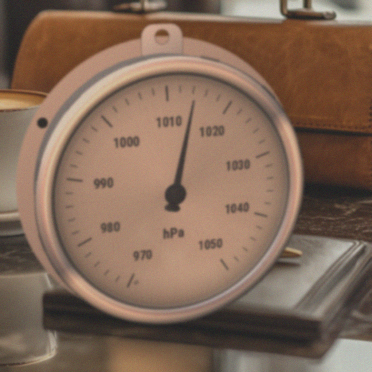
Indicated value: 1014 hPa
